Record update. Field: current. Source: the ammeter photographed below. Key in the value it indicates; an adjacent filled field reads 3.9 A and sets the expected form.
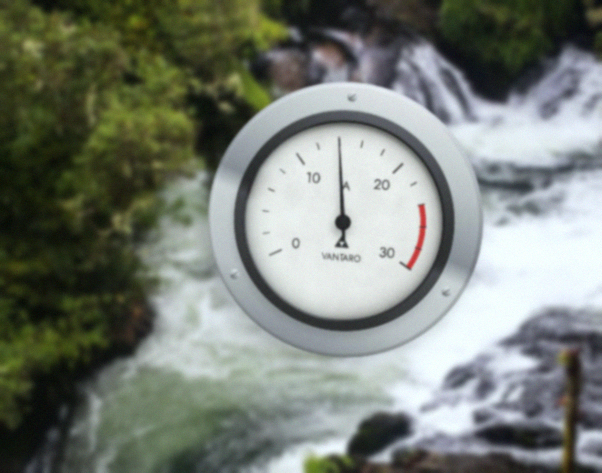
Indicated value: 14 A
